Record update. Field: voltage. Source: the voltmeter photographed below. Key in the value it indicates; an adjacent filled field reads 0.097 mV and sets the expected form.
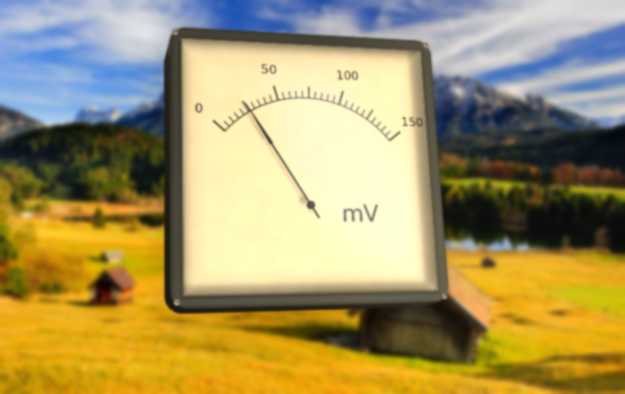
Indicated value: 25 mV
